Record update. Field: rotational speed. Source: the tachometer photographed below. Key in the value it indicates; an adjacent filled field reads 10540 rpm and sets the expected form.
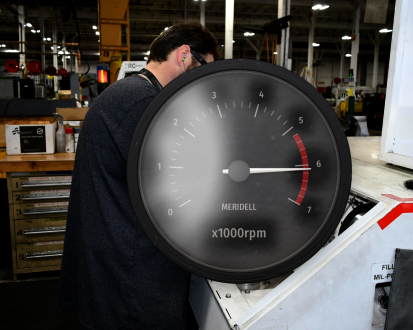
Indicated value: 6100 rpm
